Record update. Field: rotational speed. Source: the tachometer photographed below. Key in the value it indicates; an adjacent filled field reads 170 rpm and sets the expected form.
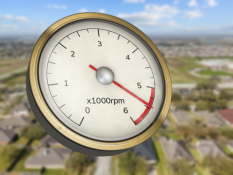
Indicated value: 5500 rpm
